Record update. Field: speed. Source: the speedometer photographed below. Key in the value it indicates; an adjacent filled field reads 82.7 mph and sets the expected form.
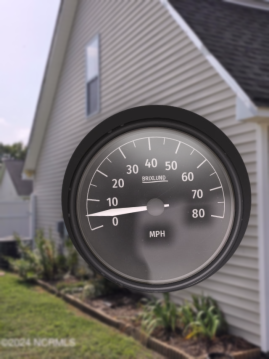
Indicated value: 5 mph
